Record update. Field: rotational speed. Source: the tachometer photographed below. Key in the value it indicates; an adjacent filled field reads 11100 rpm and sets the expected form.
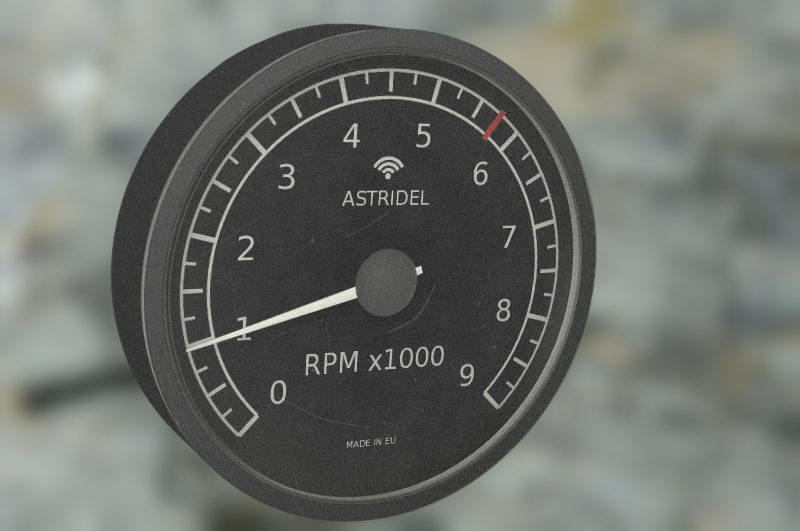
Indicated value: 1000 rpm
